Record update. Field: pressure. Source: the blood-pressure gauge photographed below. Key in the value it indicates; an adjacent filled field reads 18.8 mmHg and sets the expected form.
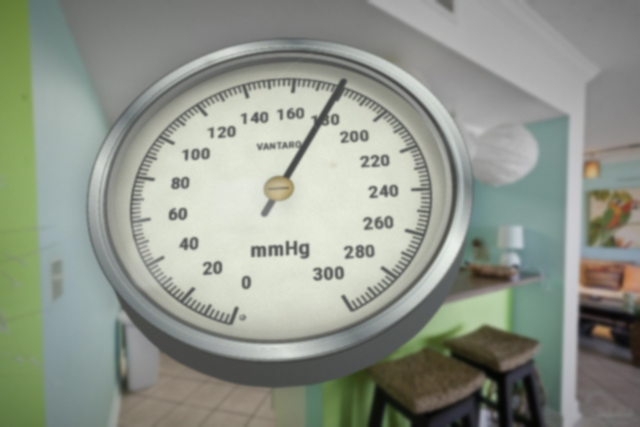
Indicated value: 180 mmHg
